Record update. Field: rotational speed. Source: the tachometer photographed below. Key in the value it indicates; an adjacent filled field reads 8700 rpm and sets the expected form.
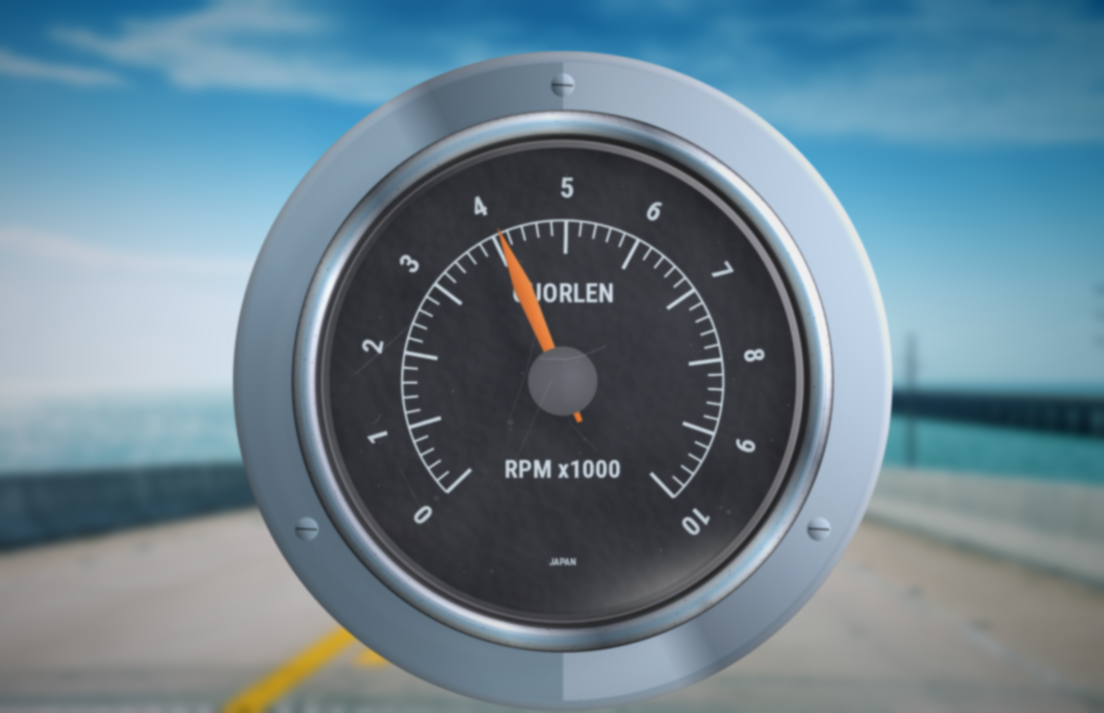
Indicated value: 4100 rpm
